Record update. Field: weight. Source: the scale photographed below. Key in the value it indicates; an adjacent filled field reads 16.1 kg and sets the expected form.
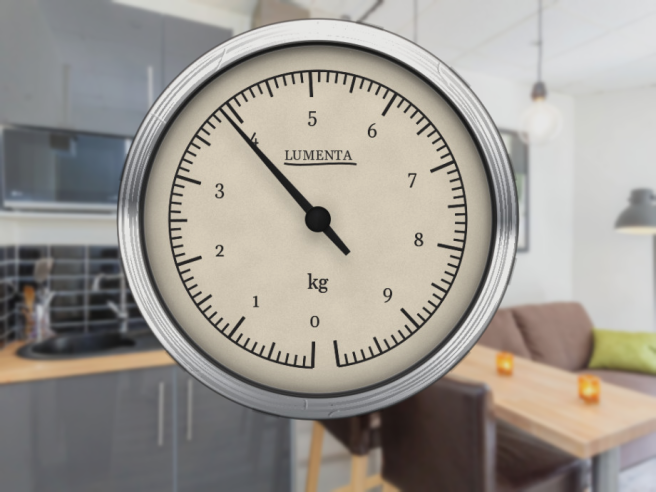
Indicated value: 3.9 kg
